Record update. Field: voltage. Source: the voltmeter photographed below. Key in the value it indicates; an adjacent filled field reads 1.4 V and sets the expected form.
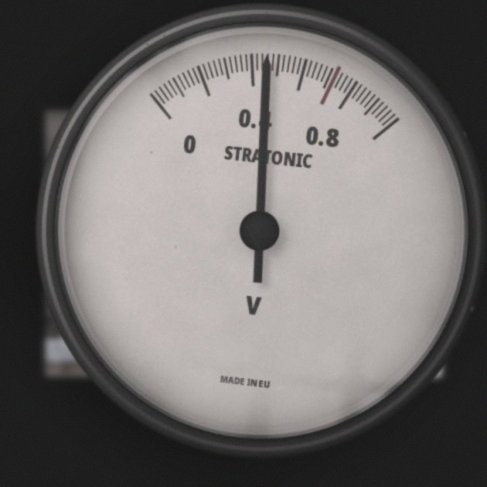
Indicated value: 0.46 V
